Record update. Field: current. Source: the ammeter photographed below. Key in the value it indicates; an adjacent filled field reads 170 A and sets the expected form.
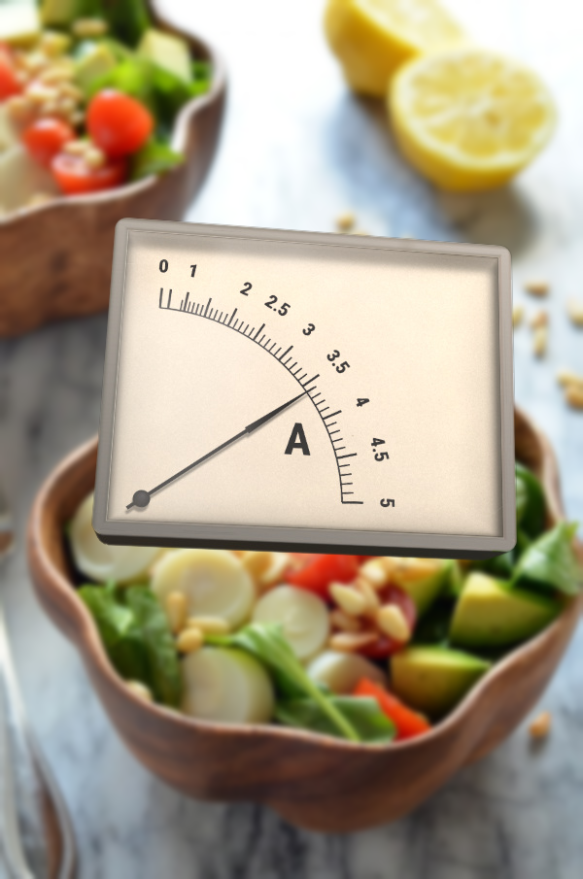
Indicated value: 3.6 A
